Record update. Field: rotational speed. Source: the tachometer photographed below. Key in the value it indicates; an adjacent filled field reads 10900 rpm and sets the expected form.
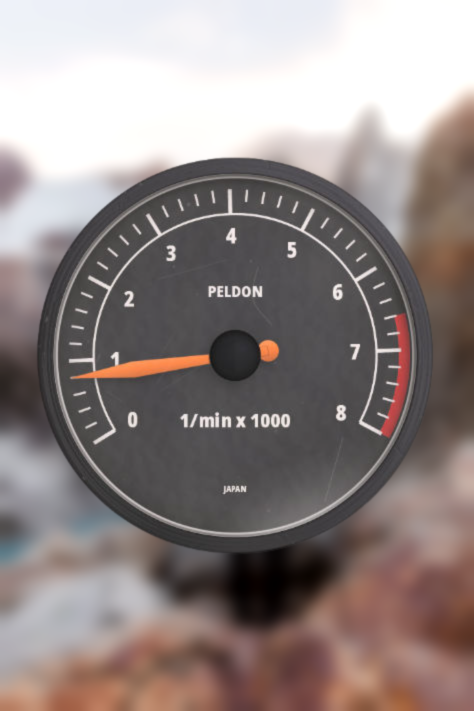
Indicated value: 800 rpm
